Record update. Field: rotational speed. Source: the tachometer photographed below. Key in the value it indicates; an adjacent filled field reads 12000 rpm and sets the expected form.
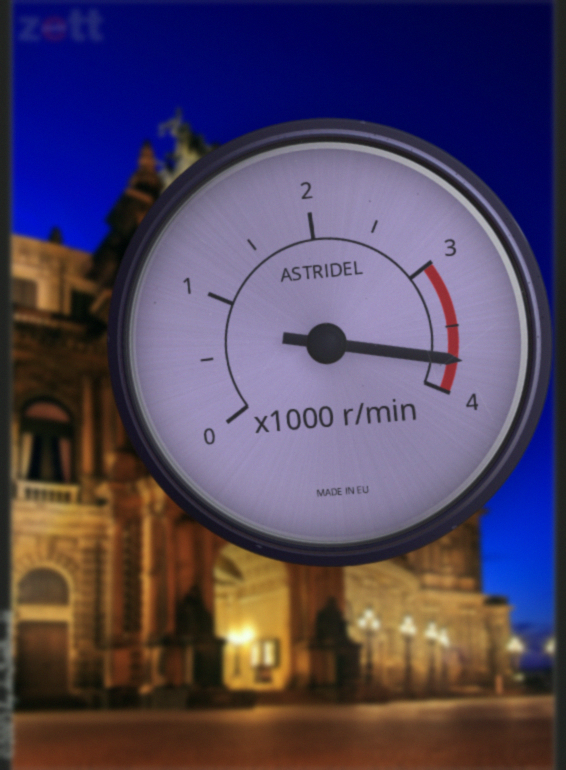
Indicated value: 3750 rpm
